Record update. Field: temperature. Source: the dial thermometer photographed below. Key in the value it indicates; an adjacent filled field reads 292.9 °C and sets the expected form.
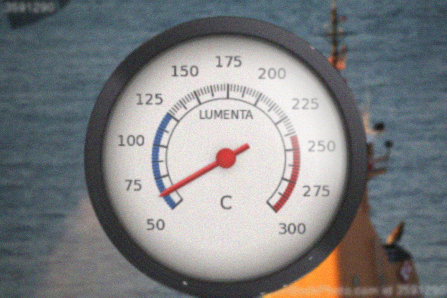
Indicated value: 62.5 °C
